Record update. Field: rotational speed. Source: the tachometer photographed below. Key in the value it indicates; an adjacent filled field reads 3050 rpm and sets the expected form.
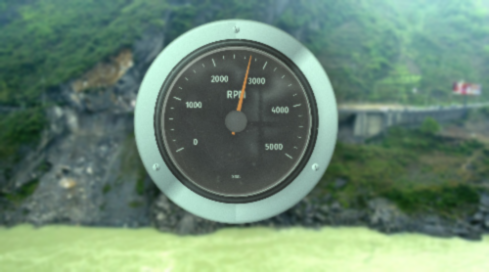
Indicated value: 2700 rpm
